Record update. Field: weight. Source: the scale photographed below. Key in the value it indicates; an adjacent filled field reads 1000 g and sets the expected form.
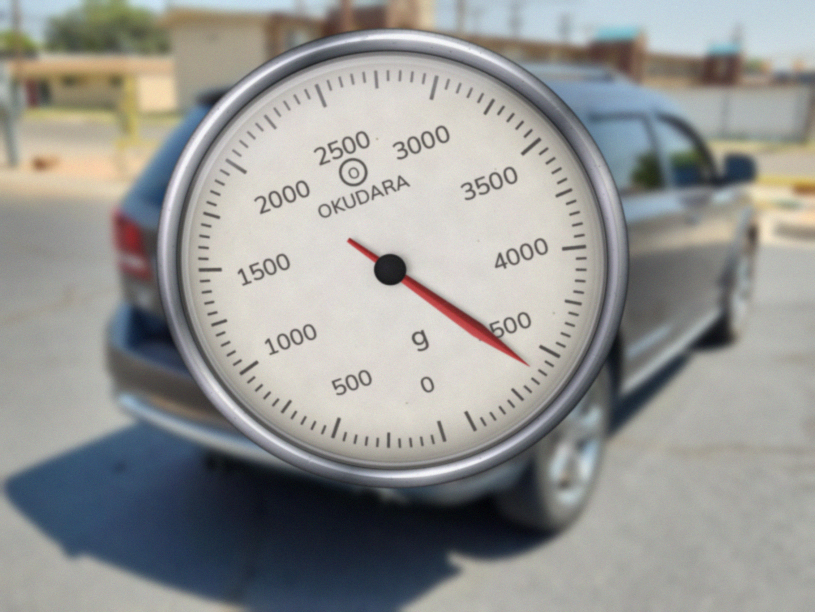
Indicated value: 4600 g
